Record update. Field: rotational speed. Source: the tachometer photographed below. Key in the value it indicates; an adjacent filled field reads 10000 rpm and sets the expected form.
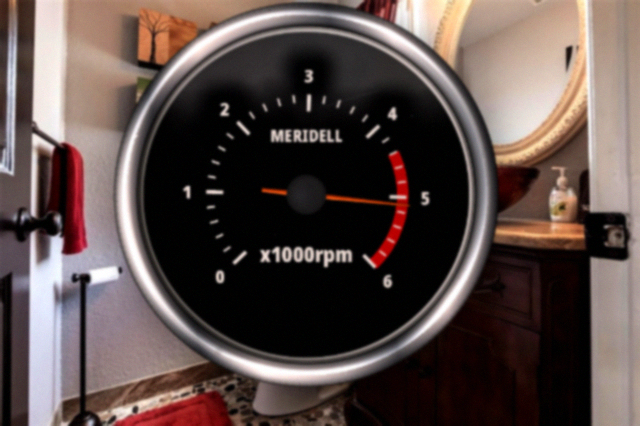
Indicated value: 5100 rpm
